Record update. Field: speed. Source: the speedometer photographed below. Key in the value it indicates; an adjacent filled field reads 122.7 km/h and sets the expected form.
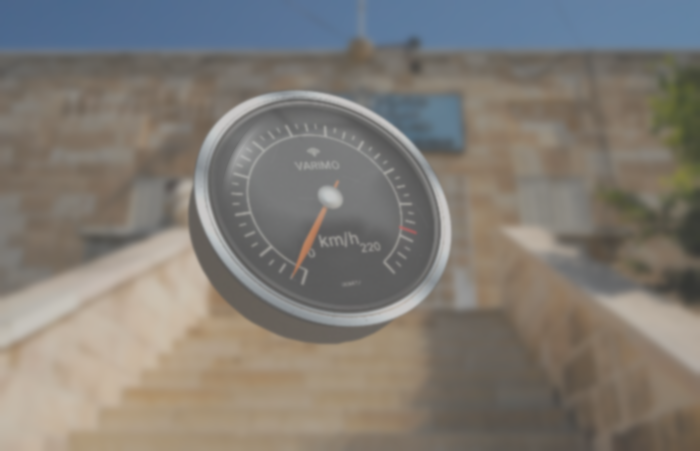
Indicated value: 5 km/h
